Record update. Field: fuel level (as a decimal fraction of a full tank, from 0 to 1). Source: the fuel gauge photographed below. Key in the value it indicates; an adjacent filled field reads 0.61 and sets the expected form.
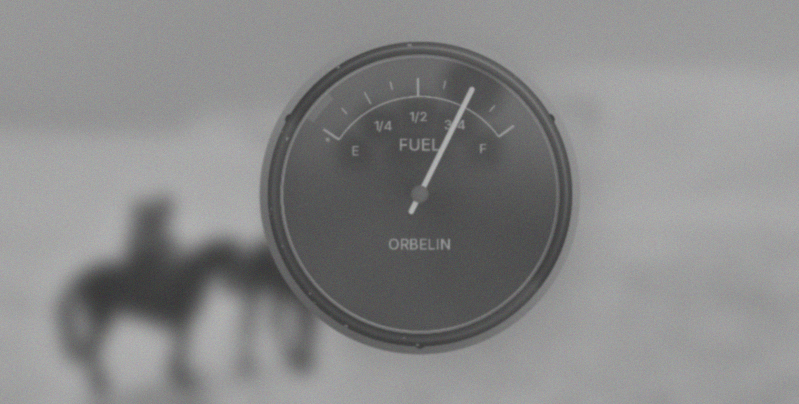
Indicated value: 0.75
